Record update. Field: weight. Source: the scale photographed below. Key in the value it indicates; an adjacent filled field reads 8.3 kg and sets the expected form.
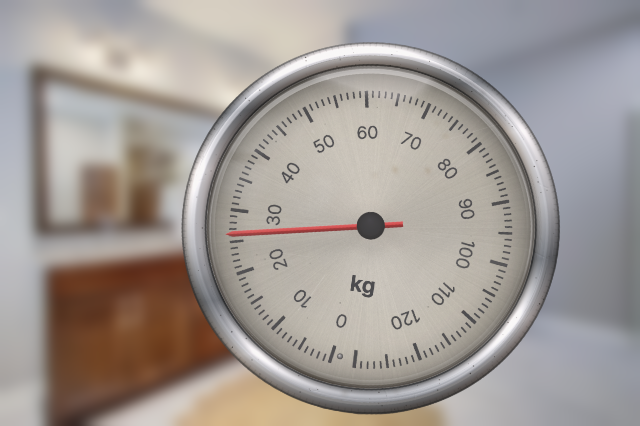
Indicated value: 26 kg
